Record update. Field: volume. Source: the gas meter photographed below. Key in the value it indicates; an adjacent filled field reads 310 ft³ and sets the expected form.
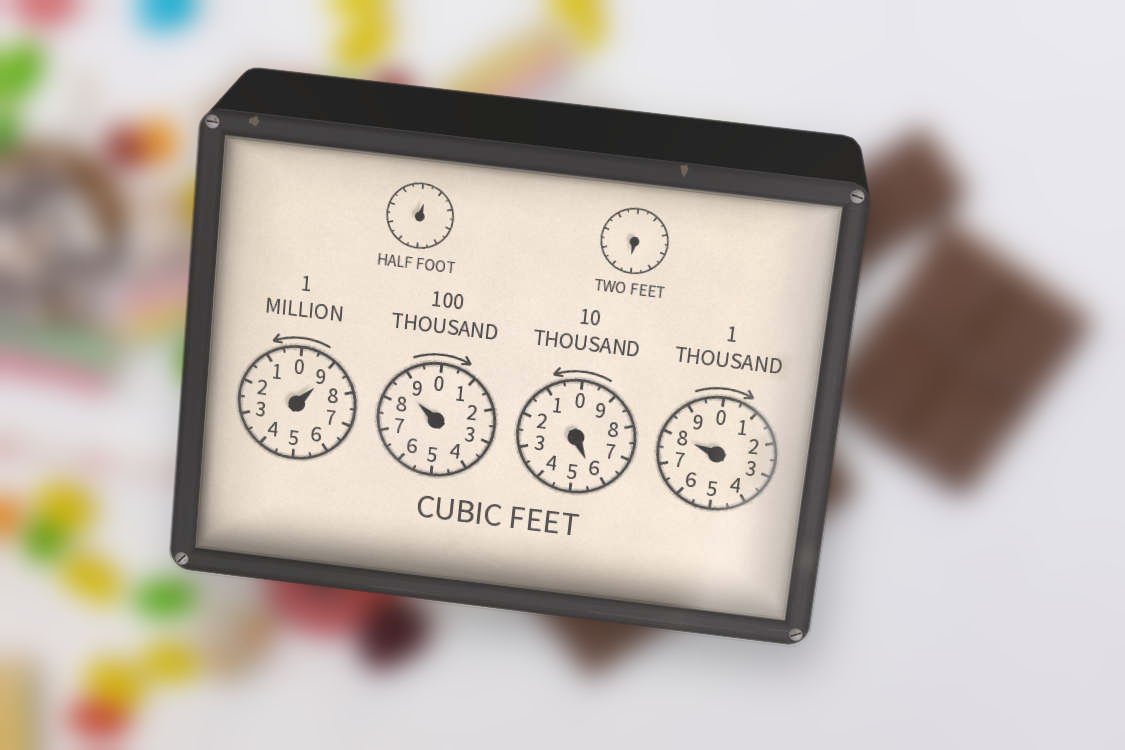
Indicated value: 885800 ft³
